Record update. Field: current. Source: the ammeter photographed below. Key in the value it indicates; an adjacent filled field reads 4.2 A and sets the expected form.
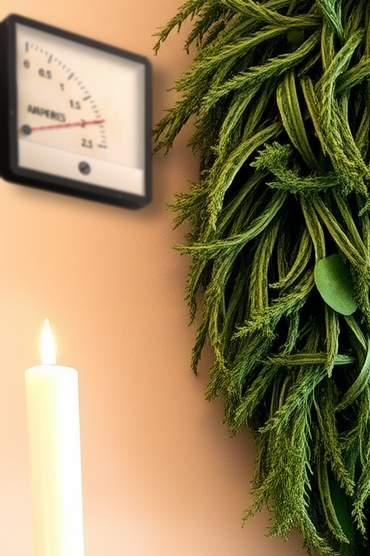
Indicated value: 2 A
